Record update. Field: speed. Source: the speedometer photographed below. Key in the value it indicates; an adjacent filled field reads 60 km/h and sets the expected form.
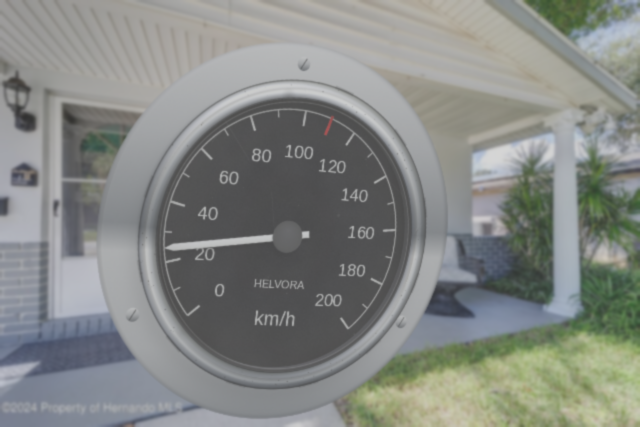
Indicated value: 25 km/h
